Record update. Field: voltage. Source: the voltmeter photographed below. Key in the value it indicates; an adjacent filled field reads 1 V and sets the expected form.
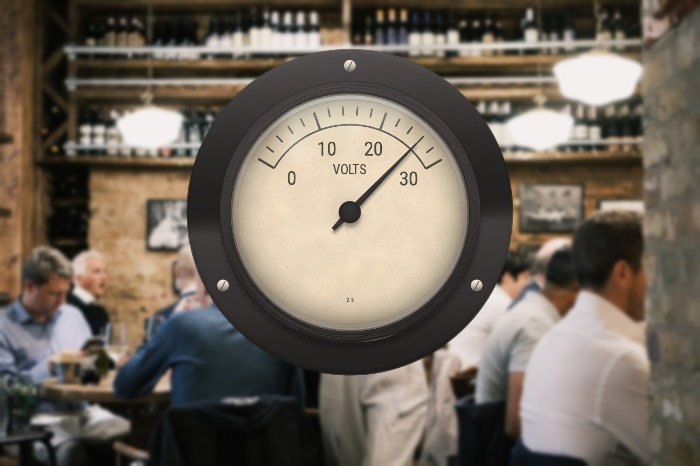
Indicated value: 26 V
